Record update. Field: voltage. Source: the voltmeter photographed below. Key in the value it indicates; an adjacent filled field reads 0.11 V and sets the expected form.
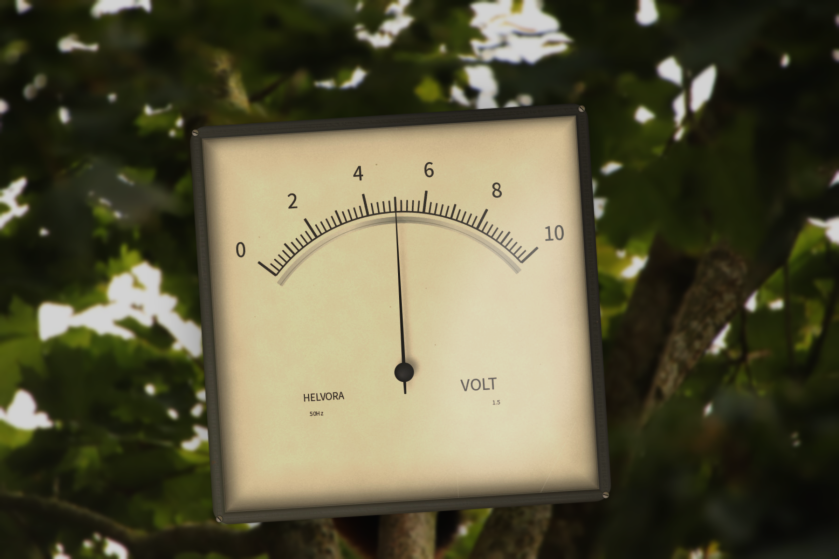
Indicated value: 5 V
